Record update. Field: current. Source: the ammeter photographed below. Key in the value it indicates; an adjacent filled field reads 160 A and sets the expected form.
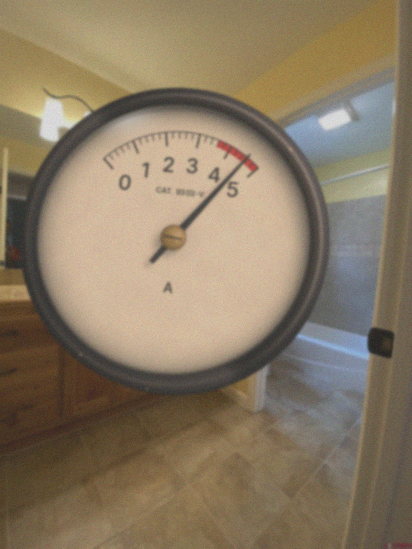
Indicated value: 4.6 A
